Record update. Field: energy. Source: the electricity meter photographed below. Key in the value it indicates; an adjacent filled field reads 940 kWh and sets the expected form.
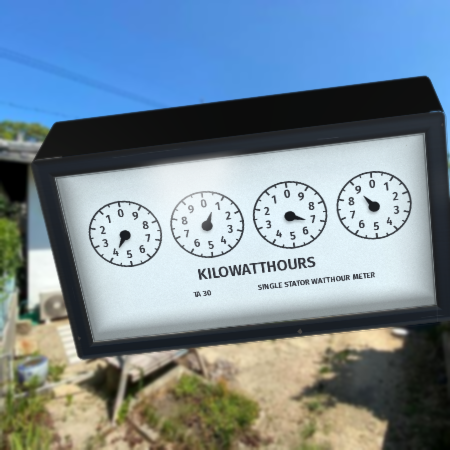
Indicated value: 4069 kWh
